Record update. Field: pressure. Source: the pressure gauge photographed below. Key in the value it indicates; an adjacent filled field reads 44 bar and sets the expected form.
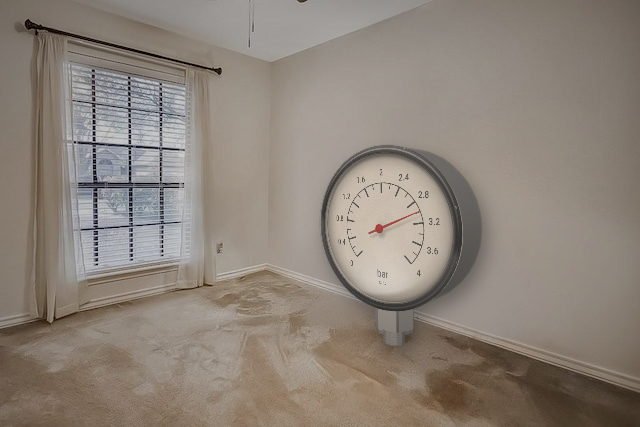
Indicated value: 3 bar
